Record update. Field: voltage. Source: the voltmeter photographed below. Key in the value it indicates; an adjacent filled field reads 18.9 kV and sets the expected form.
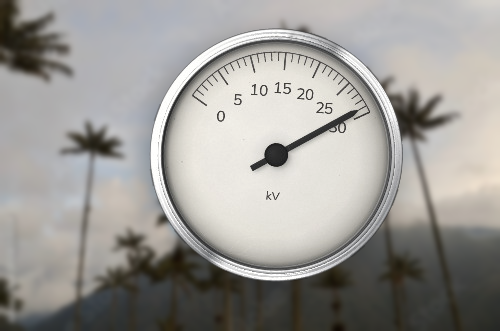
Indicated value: 29 kV
